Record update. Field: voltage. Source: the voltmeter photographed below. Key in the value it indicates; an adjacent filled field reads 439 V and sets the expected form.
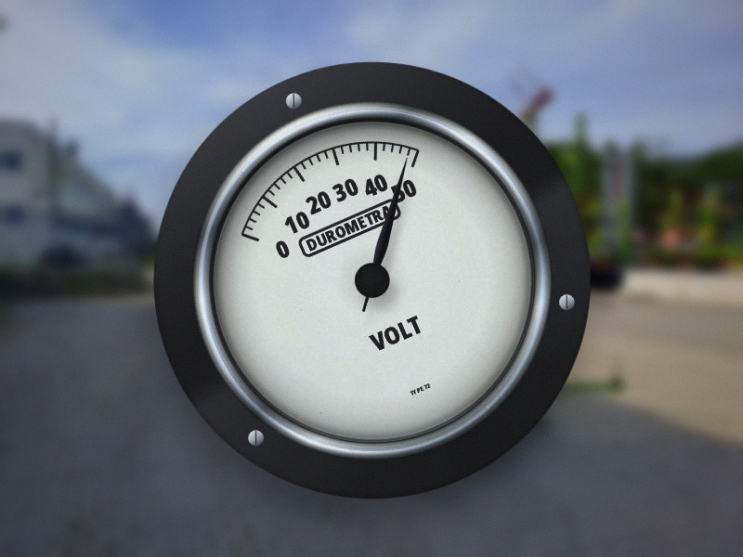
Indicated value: 48 V
